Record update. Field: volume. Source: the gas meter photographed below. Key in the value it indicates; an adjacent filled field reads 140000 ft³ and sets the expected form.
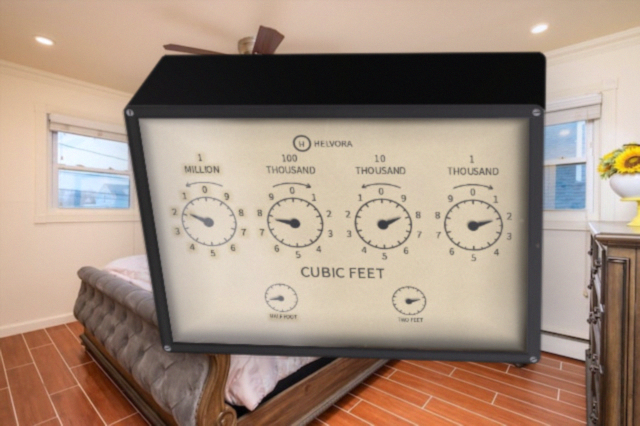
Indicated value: 178200 ft³
